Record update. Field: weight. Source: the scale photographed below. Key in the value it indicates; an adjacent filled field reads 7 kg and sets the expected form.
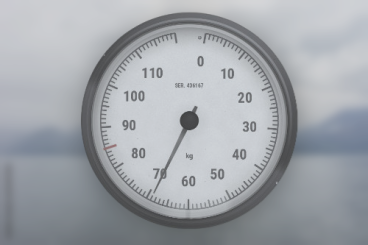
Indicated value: 69 kg
